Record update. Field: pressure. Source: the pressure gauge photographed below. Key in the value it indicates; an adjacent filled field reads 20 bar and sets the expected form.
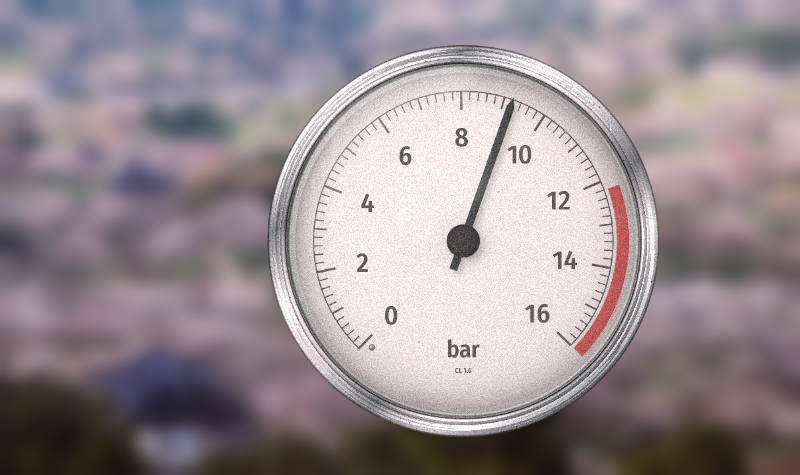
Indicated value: 9.2 bar
